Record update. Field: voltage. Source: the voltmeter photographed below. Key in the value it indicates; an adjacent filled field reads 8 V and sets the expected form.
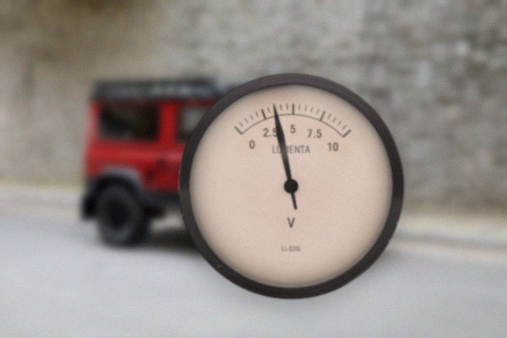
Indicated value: 3.5 V
